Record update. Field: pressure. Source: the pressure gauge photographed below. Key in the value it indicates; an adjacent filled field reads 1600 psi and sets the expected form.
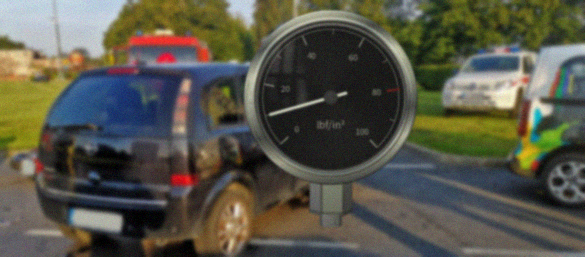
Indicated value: 10 psi
